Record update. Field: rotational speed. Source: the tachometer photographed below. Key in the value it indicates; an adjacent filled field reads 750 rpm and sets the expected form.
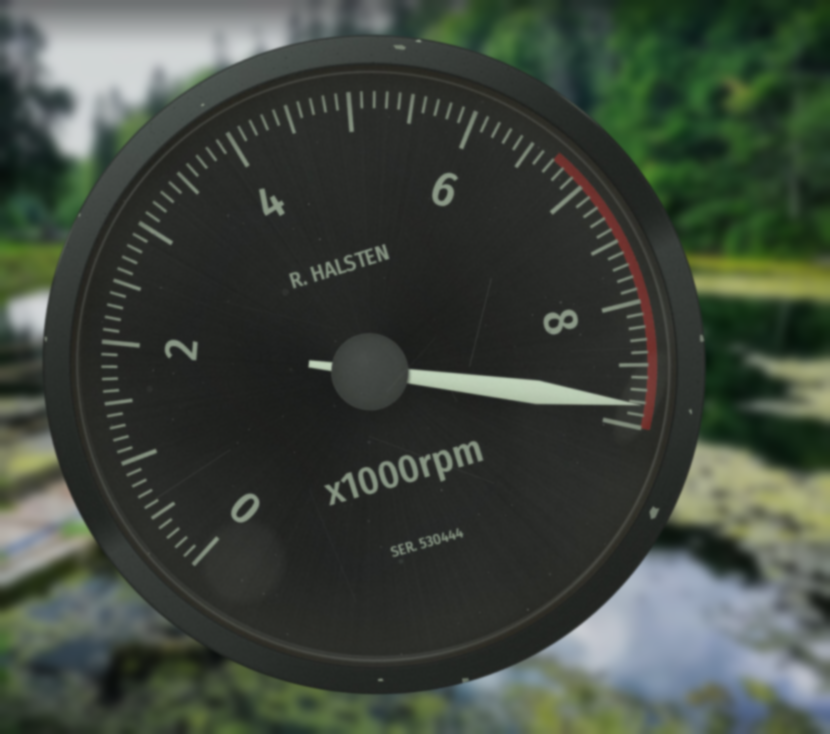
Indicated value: 8800 rpm
